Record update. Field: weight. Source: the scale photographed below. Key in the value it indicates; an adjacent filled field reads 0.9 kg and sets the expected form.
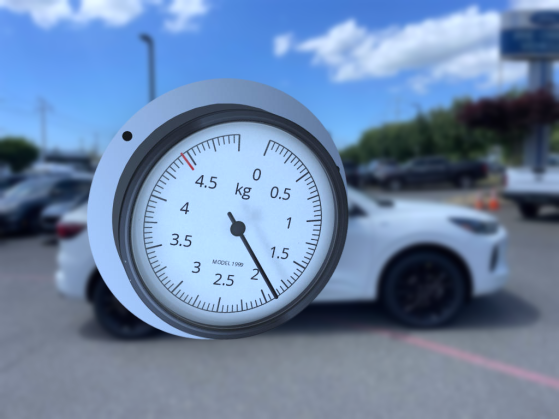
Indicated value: 1.9 kg
